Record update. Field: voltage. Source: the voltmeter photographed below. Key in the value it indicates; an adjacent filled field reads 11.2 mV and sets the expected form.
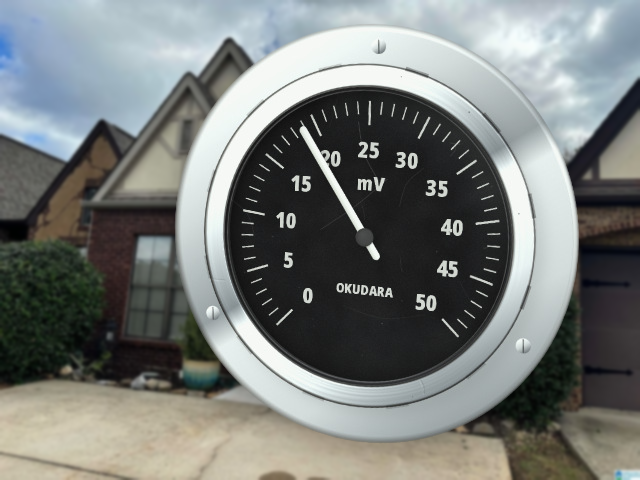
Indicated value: 19 mV
